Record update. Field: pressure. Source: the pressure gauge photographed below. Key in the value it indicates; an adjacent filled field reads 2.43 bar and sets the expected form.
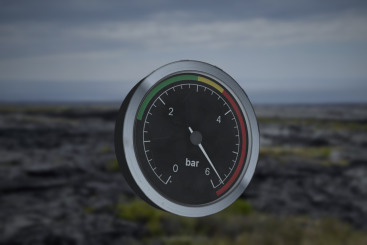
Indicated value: 5.8 bar
